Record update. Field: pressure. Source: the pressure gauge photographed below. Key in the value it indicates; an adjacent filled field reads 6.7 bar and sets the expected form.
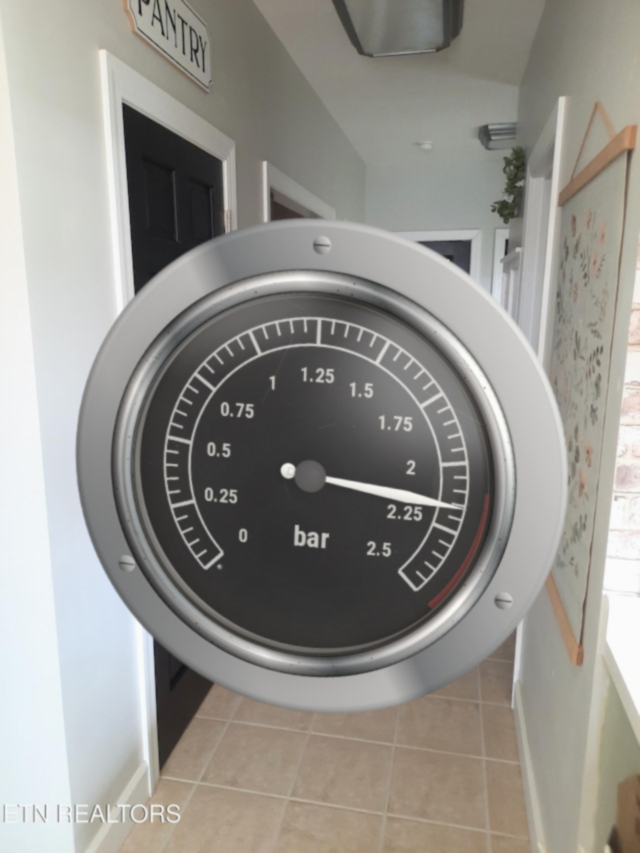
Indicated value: 2.15 bar
